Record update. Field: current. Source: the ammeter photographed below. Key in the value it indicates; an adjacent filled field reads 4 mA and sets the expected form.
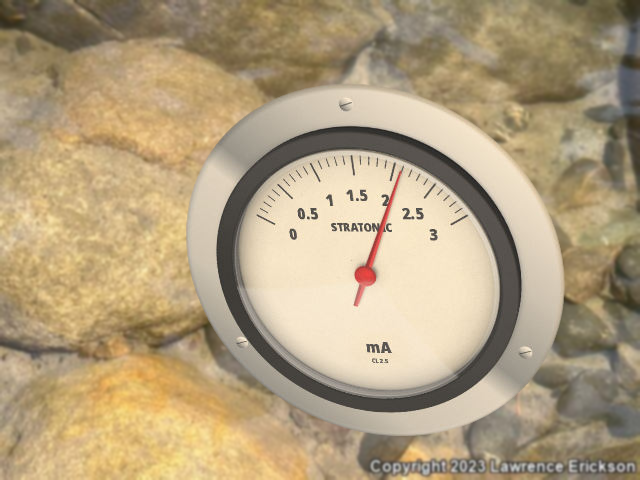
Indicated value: 2.1 mA
